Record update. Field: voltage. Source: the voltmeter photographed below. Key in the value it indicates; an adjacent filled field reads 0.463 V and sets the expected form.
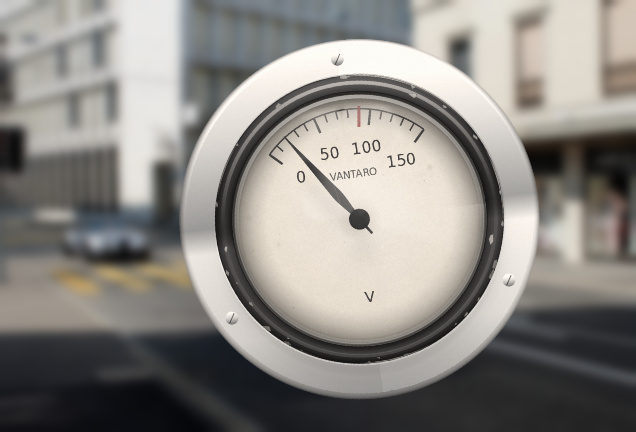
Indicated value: 20 V
